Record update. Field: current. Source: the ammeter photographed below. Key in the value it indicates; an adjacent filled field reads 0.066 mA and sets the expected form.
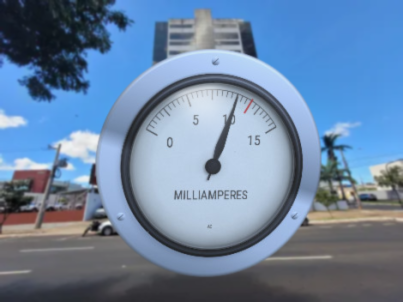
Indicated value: 10 mA
